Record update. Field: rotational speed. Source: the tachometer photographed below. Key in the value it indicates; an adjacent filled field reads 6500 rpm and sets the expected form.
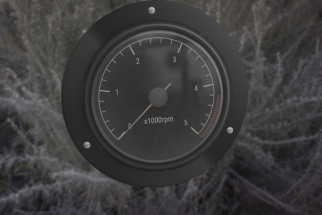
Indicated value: 0 rpm
